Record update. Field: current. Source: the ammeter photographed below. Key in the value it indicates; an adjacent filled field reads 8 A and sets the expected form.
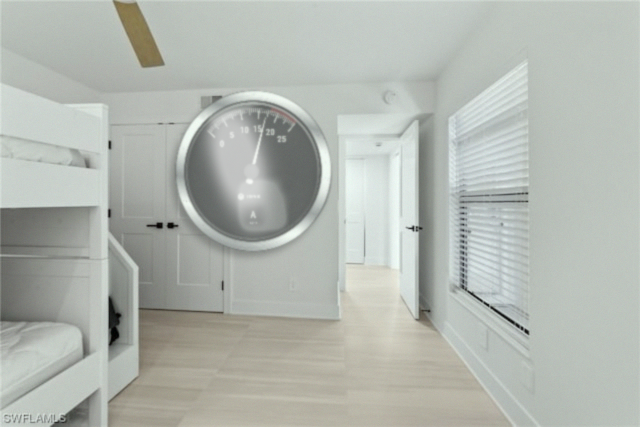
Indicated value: 17.5 A
